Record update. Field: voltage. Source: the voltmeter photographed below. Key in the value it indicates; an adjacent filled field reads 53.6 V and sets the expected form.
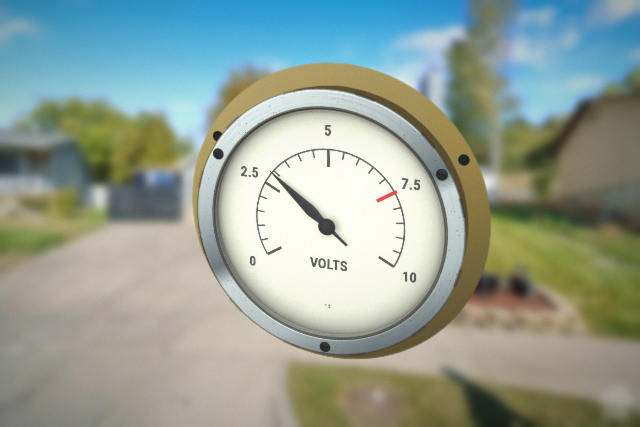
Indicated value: 3 V
